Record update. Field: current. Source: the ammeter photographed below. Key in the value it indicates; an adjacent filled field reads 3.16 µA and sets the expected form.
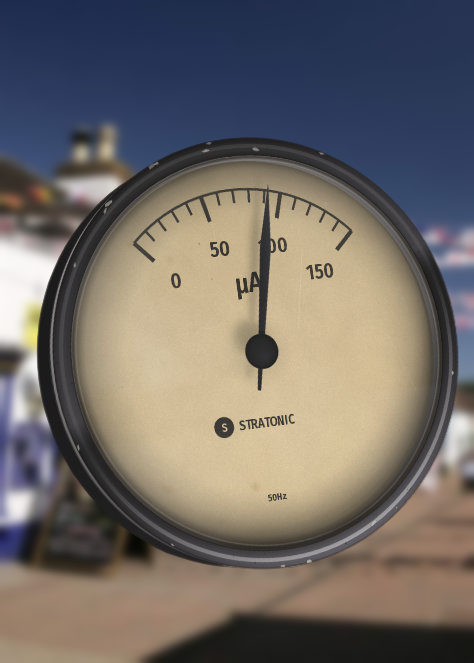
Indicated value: 90 µA
